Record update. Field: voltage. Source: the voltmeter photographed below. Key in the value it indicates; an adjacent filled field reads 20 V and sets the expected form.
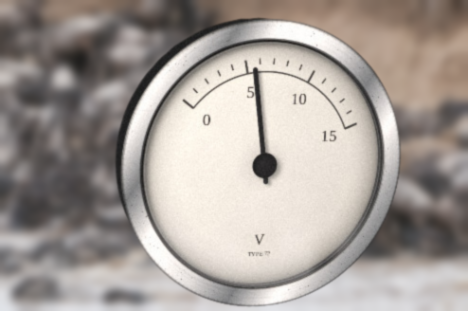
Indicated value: 5.5 V
